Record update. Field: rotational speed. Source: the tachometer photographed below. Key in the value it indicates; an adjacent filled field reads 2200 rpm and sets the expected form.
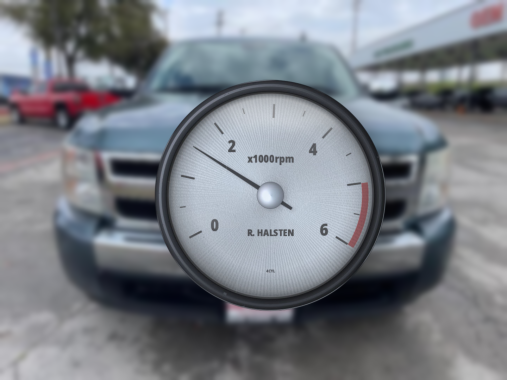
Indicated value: 1500 rpm
